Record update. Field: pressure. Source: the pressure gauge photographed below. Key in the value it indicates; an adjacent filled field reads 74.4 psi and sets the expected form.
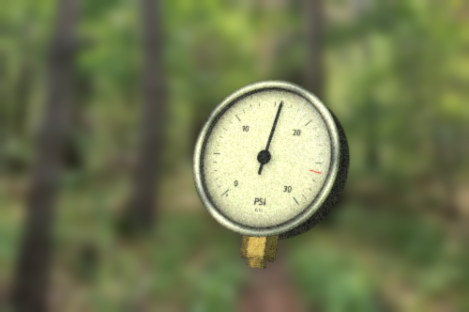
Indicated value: 16 psi
